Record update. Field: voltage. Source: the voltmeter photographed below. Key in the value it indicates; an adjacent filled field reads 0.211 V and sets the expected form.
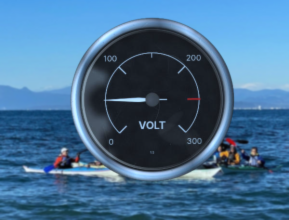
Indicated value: 50 V
